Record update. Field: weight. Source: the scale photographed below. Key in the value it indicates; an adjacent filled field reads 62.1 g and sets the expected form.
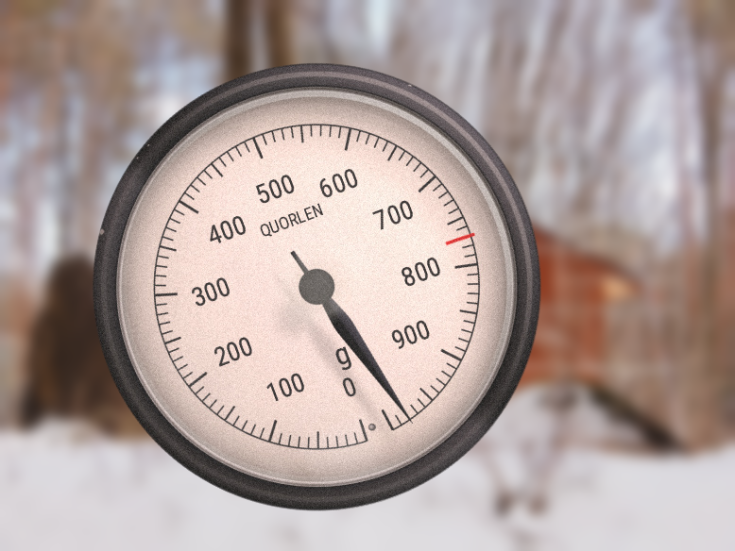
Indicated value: 980 g
